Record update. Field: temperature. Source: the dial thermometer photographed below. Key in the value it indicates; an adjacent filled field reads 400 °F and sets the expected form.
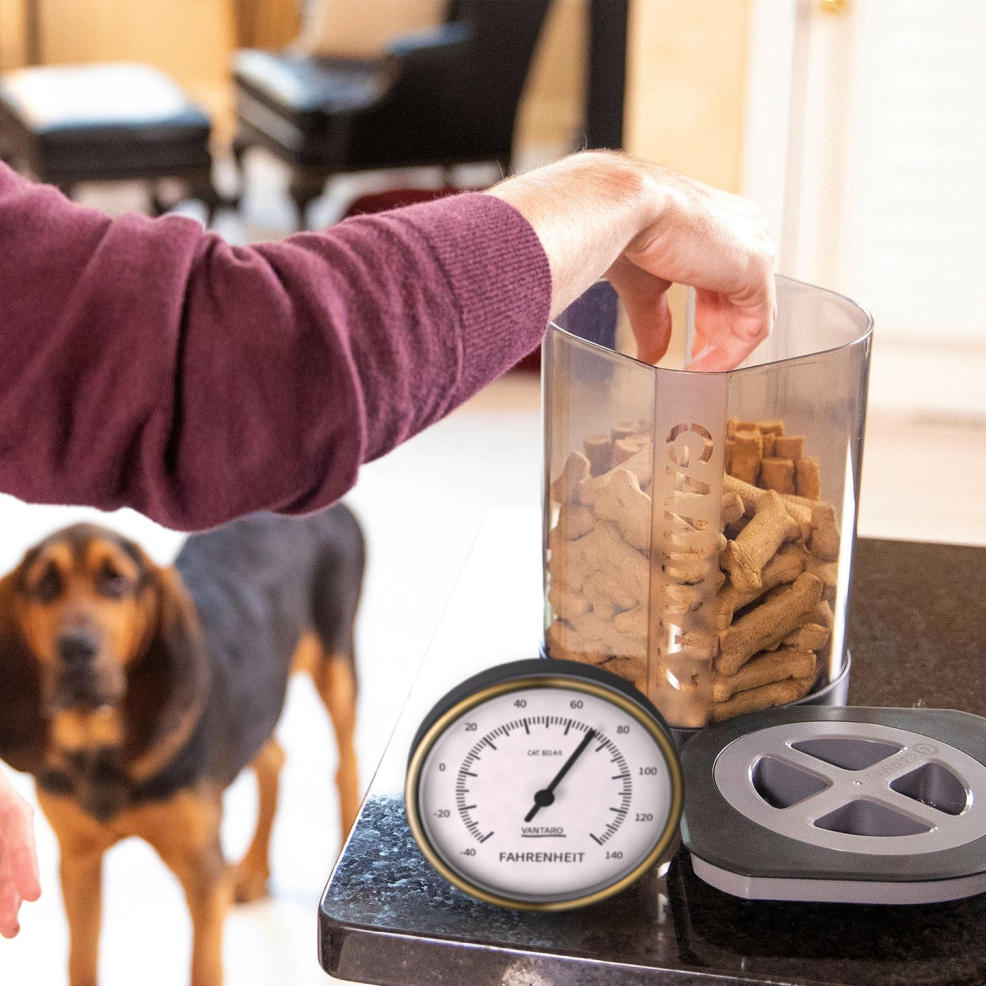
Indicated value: 70 °F
